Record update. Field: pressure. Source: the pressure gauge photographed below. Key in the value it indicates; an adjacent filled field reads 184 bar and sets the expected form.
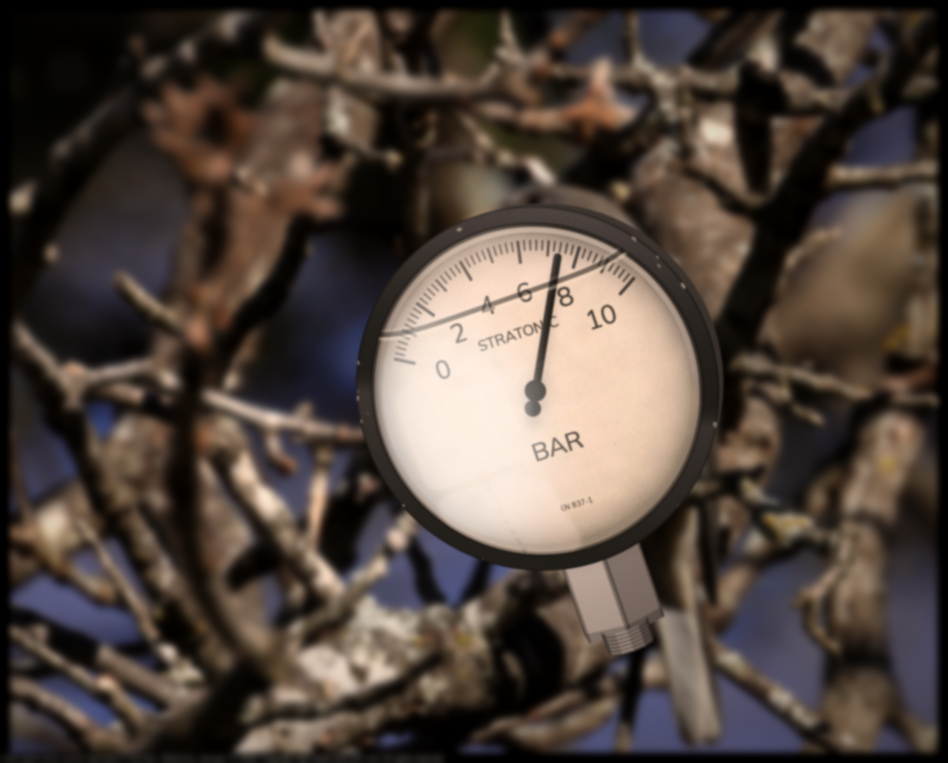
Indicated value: 7.4 bar
